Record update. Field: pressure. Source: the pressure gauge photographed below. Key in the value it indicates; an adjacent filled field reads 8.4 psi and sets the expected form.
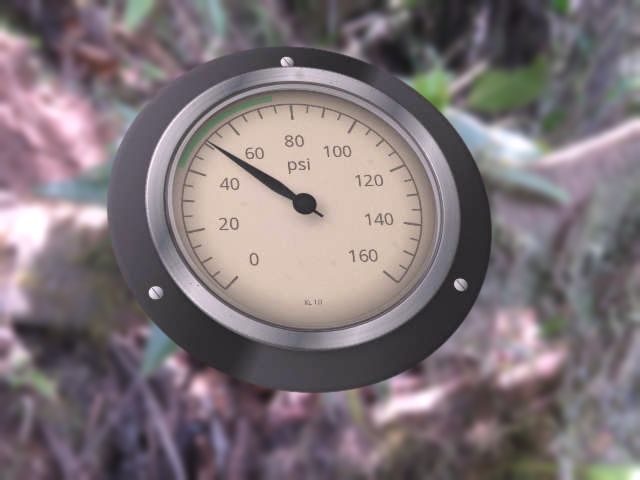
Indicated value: 50 psi
